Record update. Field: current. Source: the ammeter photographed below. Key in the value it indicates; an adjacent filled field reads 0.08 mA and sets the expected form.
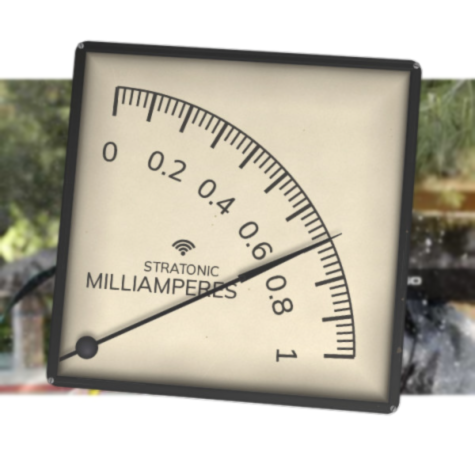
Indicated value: 0.7 mA
